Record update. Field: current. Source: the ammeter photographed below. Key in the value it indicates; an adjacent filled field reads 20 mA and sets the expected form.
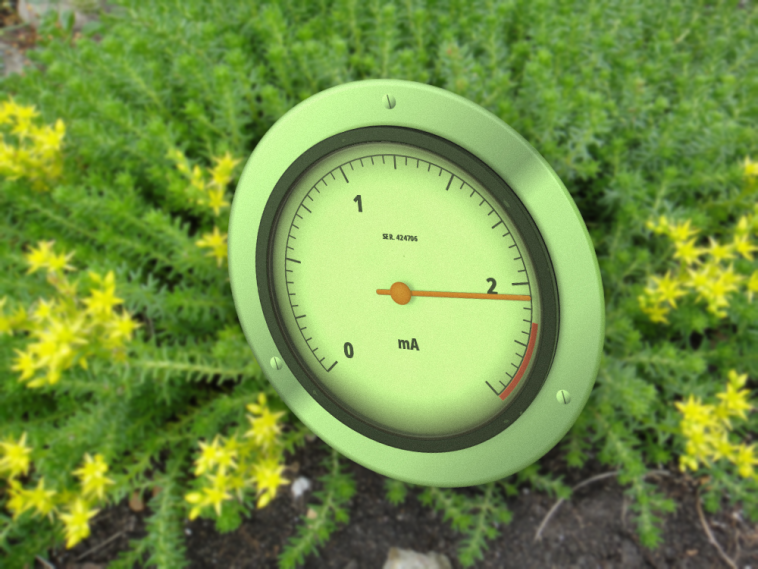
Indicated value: 2.05 mA
